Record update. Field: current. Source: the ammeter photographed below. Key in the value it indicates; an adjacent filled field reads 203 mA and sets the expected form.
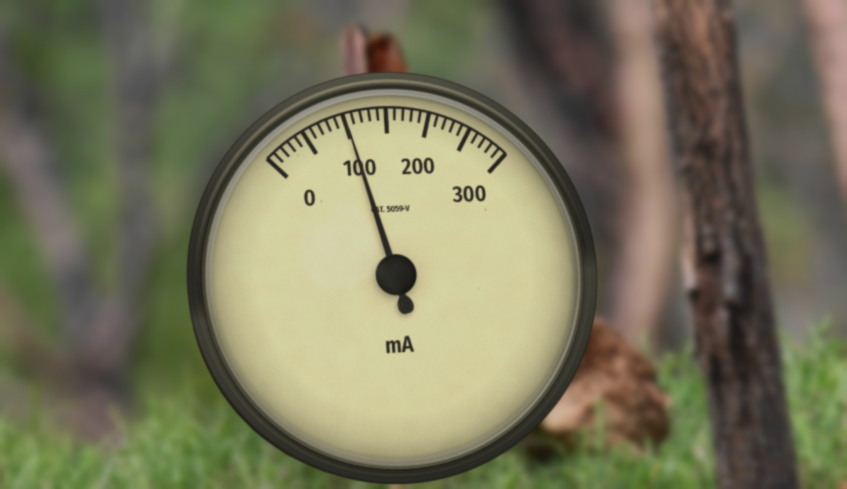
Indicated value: 100 mA
